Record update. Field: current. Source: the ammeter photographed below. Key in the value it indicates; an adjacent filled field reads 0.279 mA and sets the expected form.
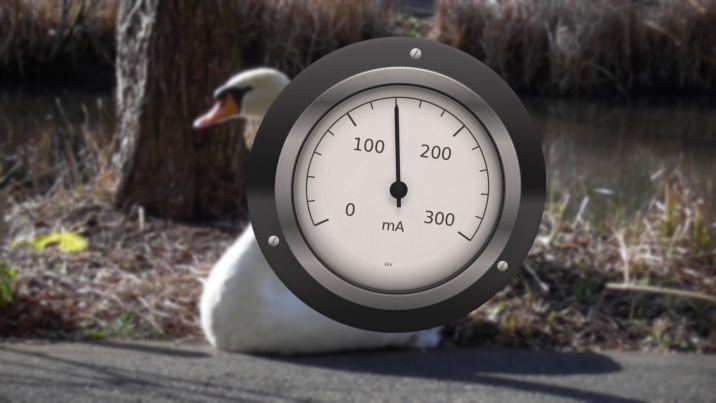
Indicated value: 140 mA
